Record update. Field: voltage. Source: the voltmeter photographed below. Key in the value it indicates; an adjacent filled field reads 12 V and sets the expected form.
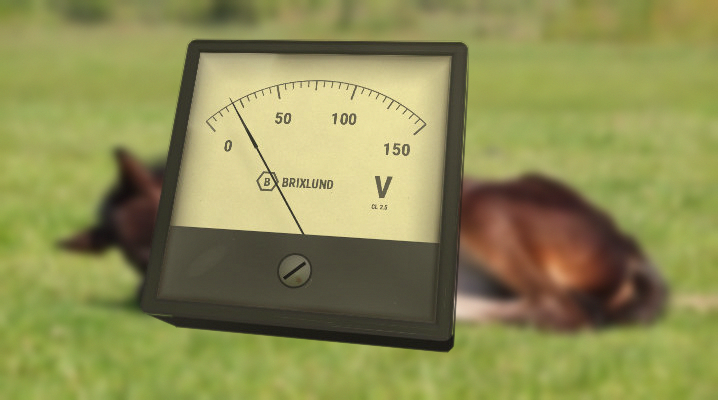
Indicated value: 20 V
